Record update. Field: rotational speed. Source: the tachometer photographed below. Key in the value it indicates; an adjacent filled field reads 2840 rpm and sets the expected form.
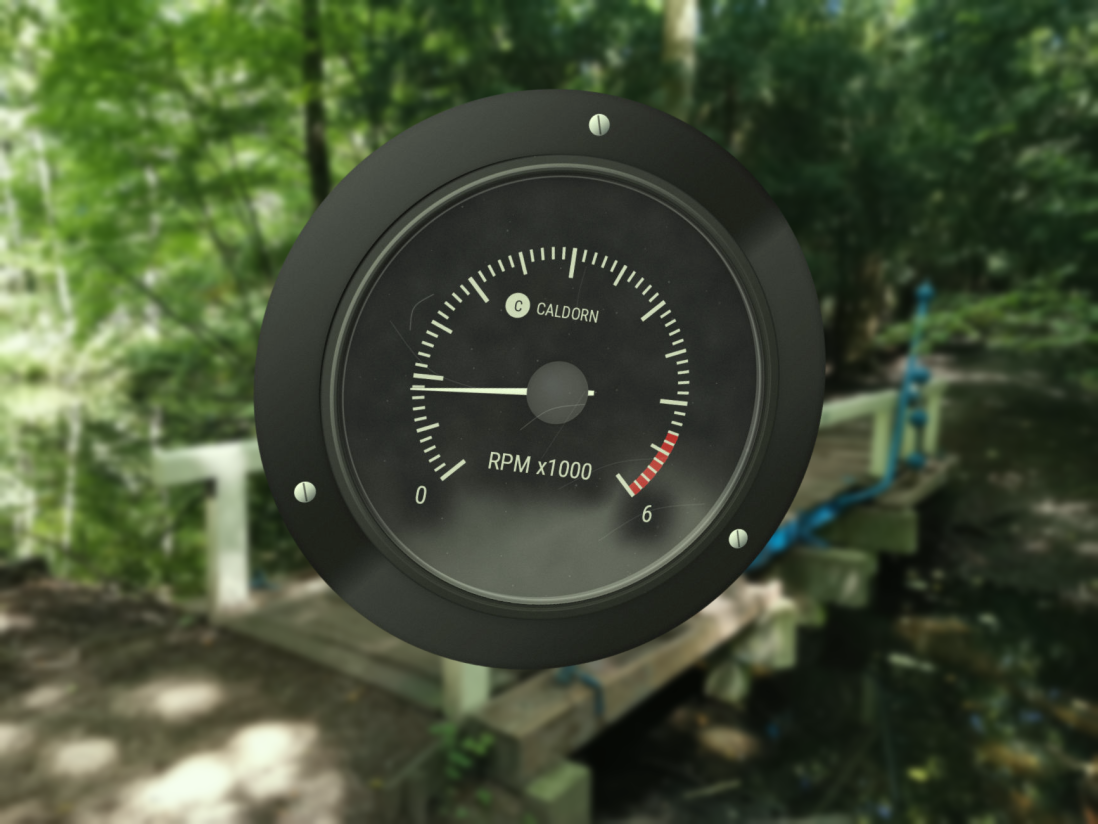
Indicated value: 900 rpm
